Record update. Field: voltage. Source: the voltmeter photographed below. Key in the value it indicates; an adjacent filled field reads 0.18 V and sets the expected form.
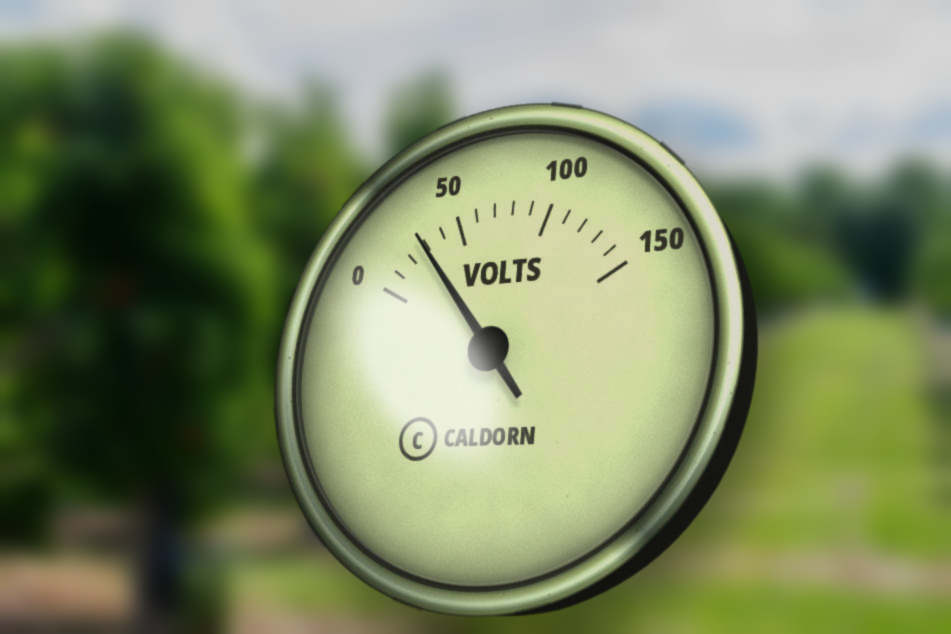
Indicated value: 30 V
